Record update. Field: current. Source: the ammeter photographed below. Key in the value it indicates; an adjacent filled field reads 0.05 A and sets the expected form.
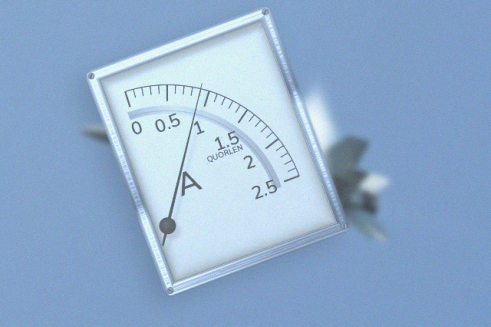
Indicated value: 0.9 A
